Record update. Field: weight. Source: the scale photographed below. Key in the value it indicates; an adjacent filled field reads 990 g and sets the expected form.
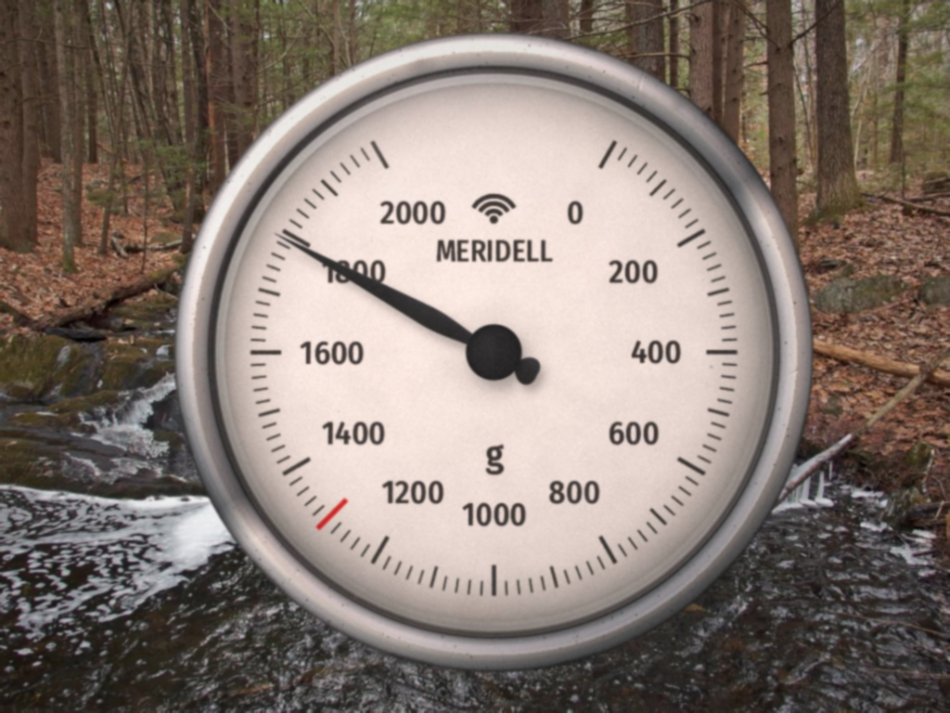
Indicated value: 1790 g
